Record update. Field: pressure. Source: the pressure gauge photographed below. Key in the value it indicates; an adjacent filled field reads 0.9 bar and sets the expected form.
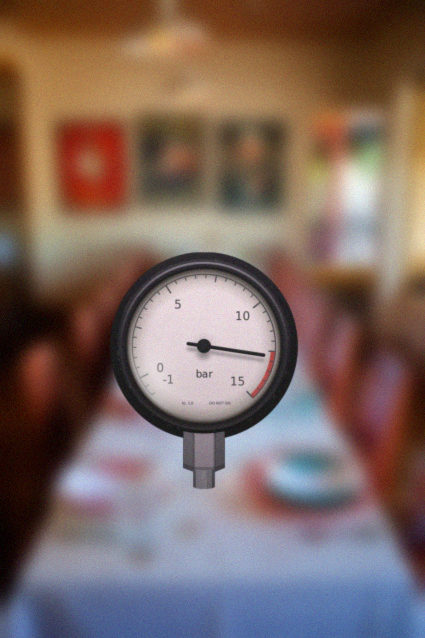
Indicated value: 12.75 bar
